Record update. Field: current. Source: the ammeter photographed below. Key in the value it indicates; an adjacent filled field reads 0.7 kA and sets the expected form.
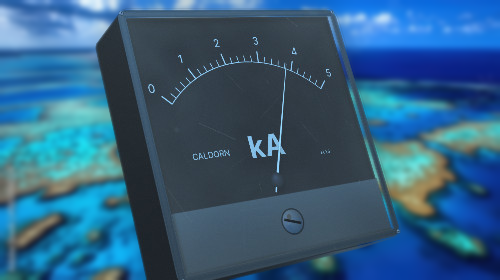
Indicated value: 3.8 kA
